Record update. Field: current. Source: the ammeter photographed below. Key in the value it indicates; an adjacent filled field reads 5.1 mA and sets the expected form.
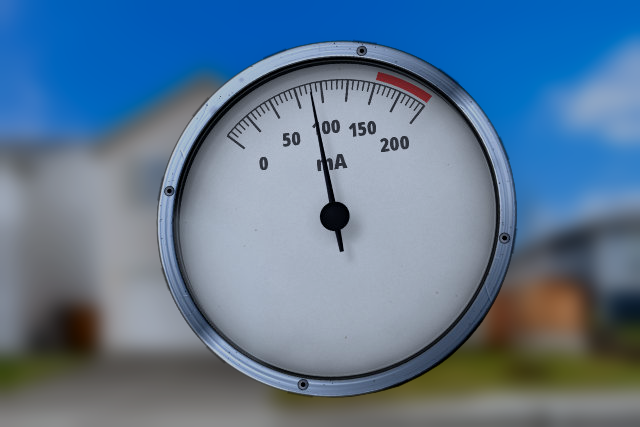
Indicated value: 90 mA
